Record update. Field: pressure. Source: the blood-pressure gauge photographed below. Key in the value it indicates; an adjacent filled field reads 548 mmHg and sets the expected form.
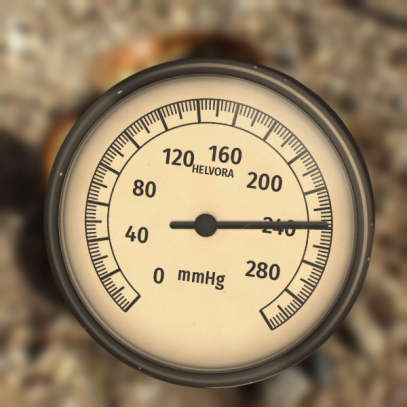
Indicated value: 238 mmHg
